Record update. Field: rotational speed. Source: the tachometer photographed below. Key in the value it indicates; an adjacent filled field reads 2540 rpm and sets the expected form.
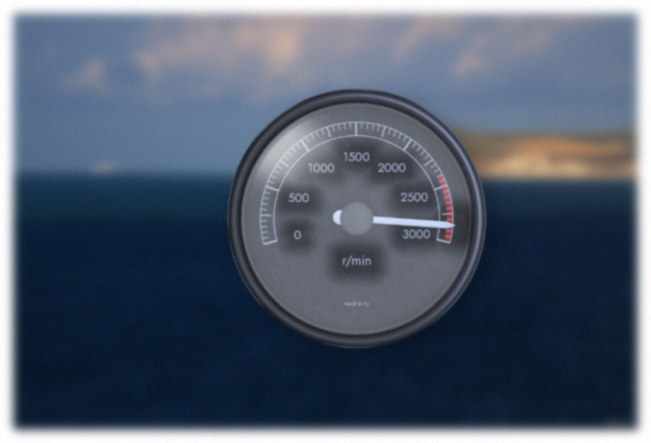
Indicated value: 2850 rpm
